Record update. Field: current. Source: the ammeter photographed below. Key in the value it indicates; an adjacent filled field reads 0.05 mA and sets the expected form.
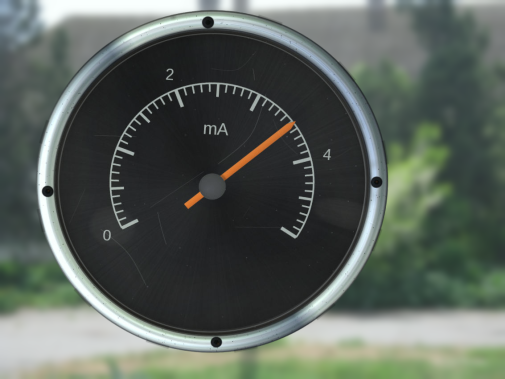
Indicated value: 3.5 mA
